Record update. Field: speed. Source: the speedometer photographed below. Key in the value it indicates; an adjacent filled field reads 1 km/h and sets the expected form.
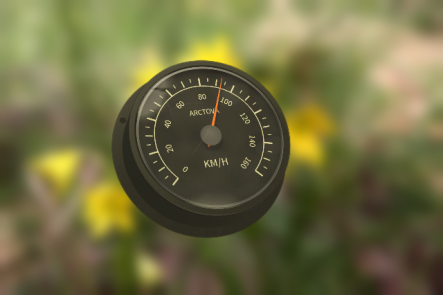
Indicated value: 92.5 km/h
